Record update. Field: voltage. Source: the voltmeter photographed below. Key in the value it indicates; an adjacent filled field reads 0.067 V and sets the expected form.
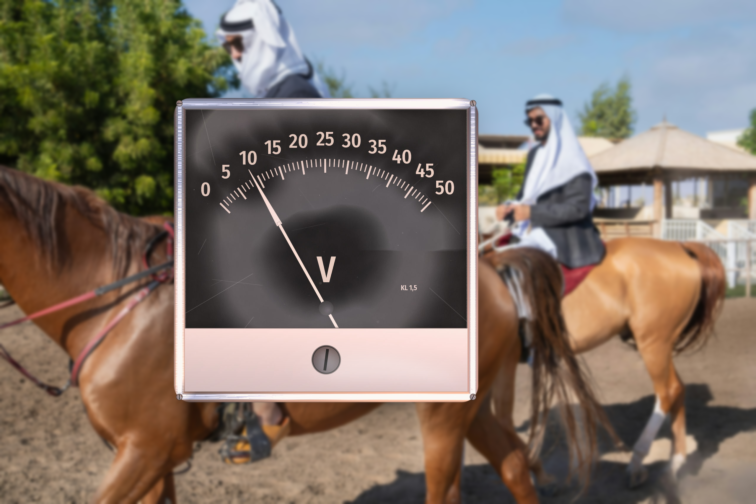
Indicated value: 9 V
